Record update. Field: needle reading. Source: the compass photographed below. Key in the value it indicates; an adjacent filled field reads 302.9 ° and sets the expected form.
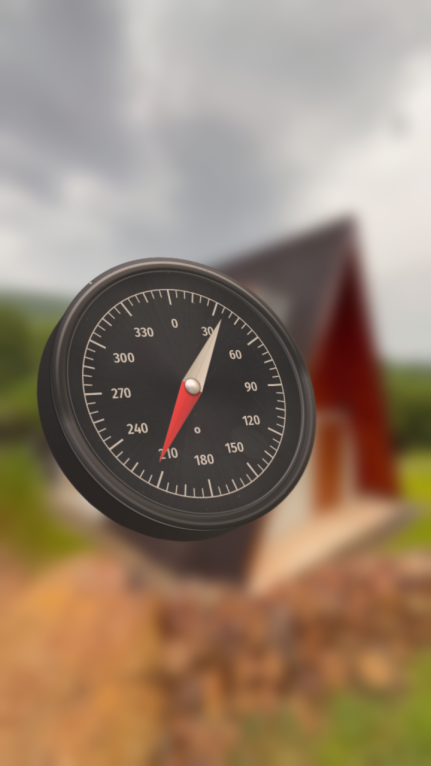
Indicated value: 215 °
